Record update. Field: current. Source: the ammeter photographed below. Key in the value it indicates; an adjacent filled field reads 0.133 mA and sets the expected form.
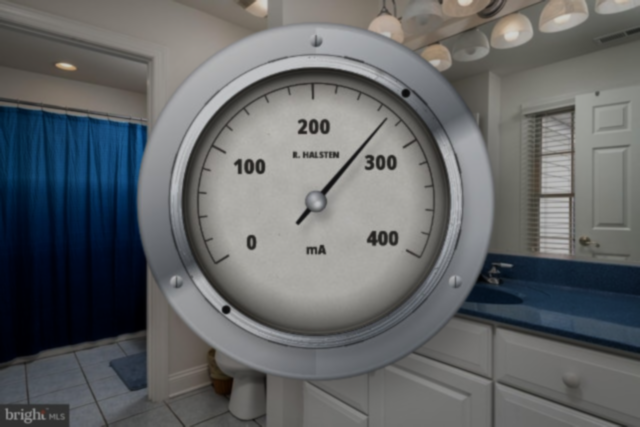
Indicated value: 270 mA
